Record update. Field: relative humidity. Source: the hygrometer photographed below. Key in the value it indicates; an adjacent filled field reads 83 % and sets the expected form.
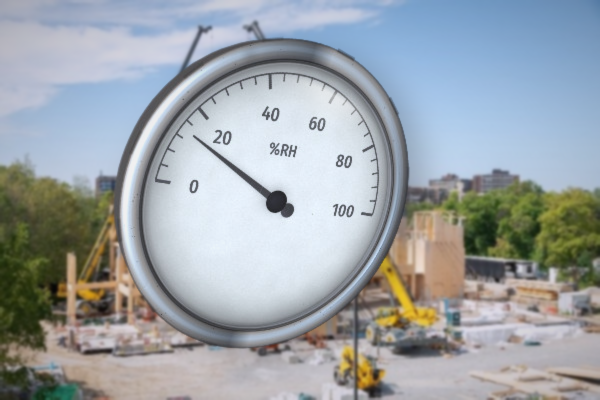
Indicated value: 14 %
